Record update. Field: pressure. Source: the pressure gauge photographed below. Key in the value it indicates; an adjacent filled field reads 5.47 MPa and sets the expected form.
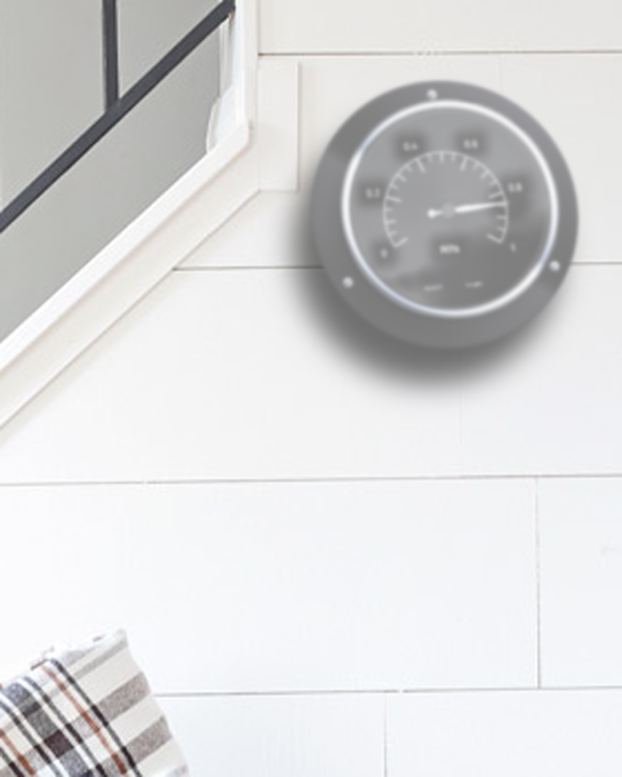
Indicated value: 0.85 MPa
